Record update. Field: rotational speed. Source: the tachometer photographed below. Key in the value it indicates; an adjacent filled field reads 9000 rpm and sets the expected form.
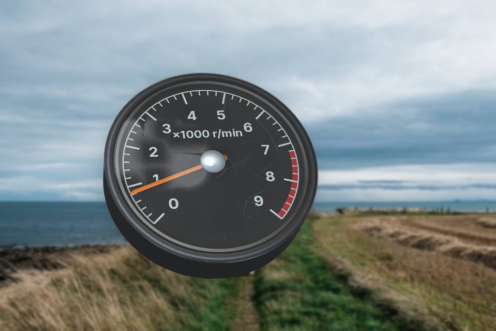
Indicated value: 800 rpm
